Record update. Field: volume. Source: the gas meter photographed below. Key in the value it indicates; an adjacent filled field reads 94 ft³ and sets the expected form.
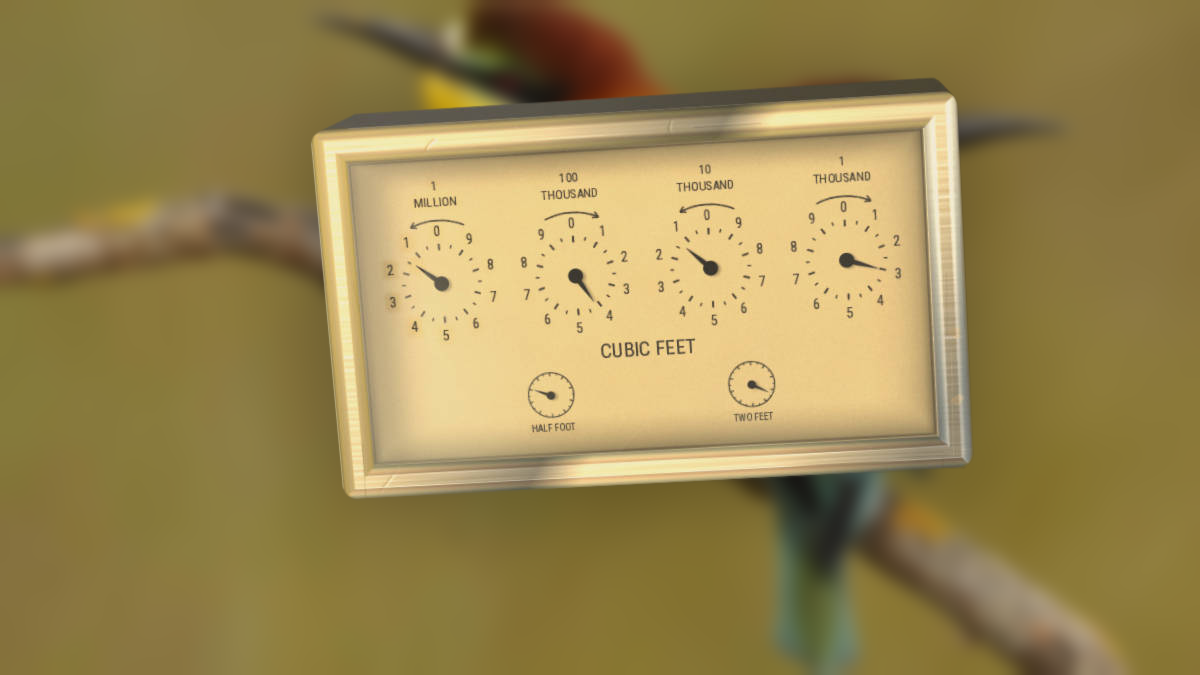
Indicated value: 141300 ft³
